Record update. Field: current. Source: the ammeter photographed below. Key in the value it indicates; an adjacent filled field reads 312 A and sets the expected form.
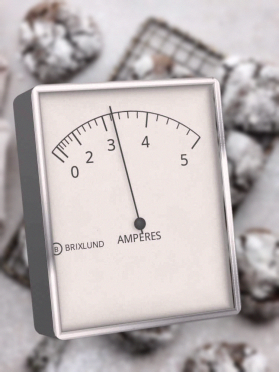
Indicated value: 3.2 A
